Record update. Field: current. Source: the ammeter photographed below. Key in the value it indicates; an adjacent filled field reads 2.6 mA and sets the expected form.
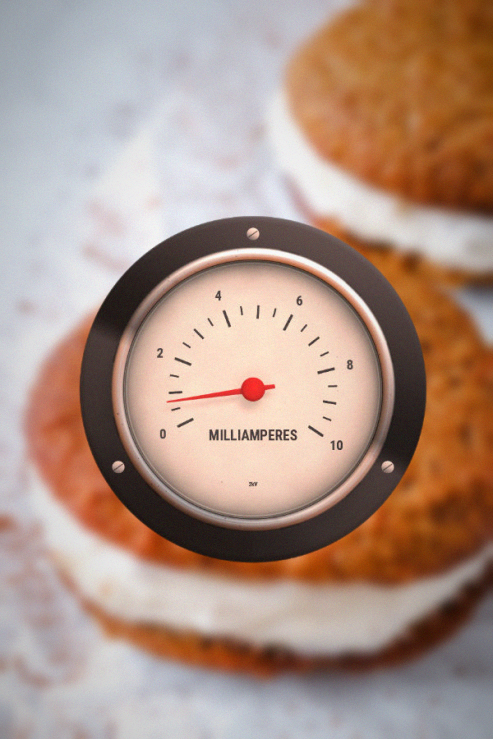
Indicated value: 0.75 mA
